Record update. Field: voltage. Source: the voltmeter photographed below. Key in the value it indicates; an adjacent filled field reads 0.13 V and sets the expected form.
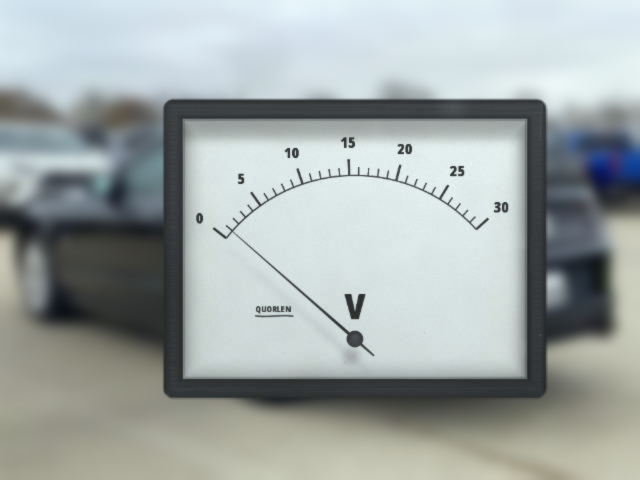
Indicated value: 1 V
